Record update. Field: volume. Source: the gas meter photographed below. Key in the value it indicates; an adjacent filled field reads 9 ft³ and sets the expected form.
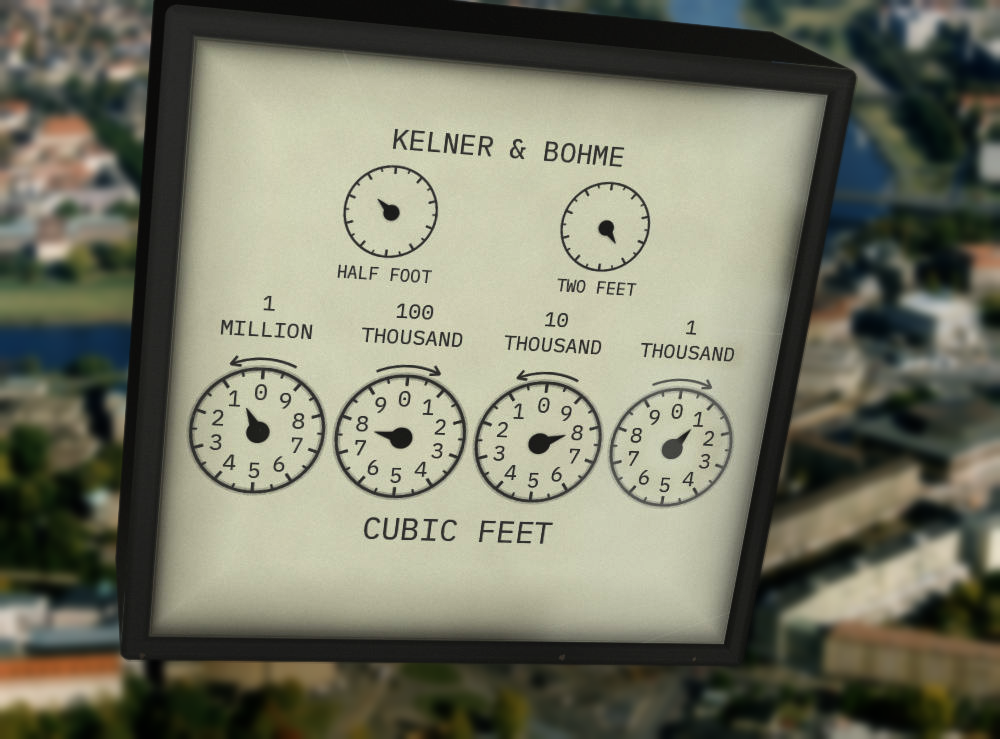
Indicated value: 78100 ft³
